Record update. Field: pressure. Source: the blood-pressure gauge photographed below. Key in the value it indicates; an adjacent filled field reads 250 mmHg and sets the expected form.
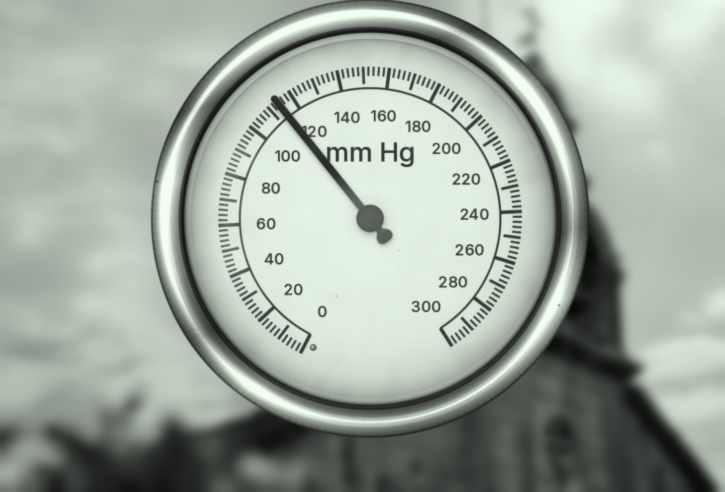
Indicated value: 114 mmHg
